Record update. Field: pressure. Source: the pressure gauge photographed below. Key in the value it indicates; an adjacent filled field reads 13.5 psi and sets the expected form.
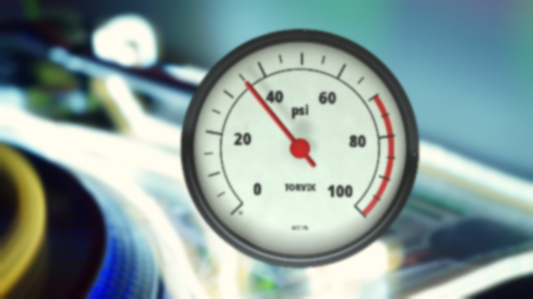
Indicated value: 35 psi
